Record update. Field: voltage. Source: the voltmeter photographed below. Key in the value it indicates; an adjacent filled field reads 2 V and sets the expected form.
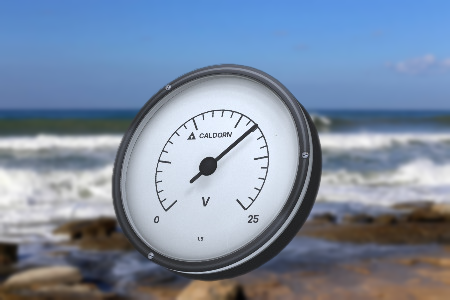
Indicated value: 17 V
